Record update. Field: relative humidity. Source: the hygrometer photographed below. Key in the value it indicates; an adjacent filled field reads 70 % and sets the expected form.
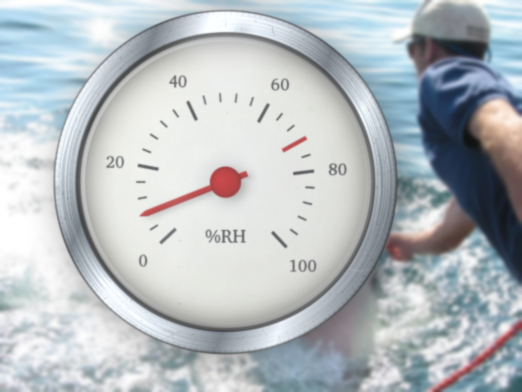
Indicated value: 8 %
